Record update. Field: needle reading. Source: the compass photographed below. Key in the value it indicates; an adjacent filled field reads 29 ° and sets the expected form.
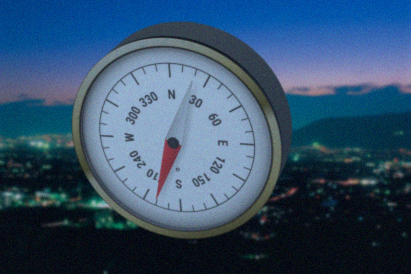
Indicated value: 200 °
